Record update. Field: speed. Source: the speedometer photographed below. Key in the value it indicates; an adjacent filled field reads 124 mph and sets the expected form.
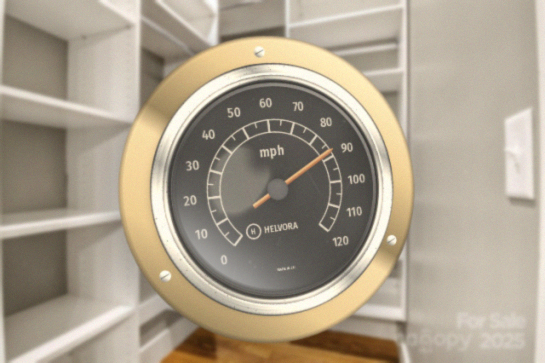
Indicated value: 87.5 mph
